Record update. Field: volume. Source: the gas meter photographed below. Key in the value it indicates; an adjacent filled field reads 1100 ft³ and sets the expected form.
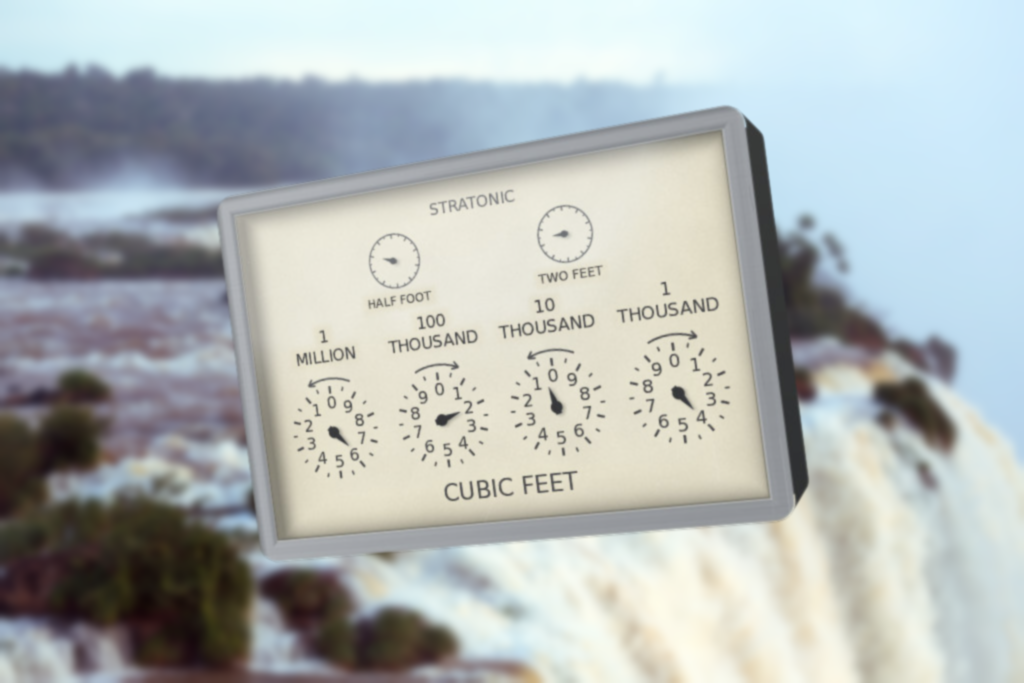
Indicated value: 620400 ft³
